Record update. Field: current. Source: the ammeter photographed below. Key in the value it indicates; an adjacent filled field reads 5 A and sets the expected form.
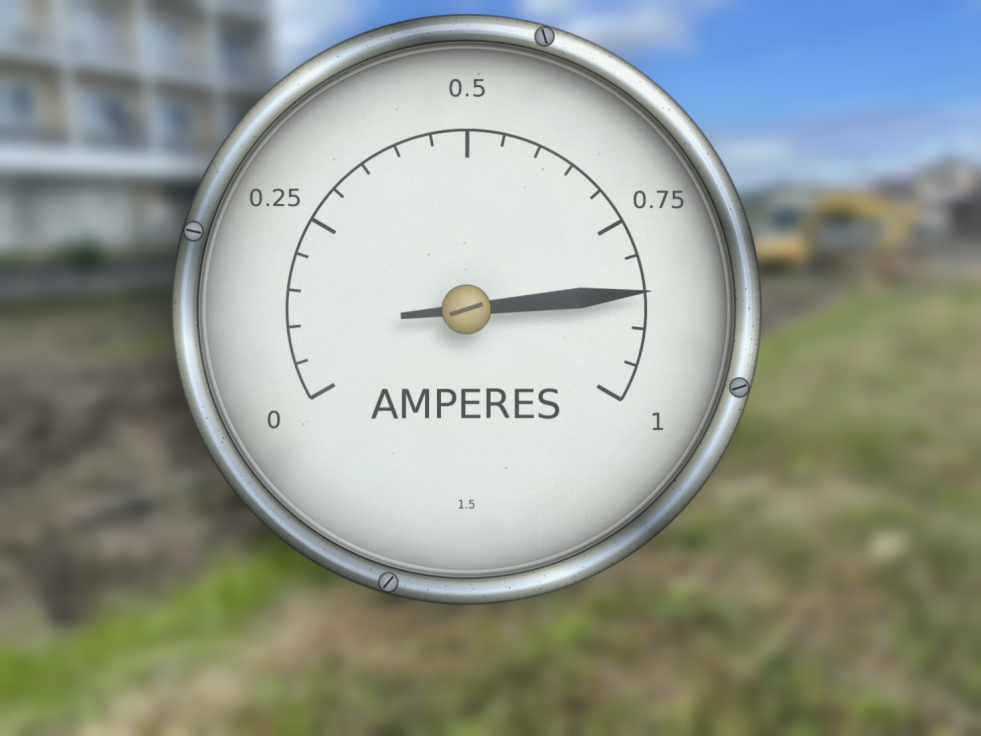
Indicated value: 0.85 A
